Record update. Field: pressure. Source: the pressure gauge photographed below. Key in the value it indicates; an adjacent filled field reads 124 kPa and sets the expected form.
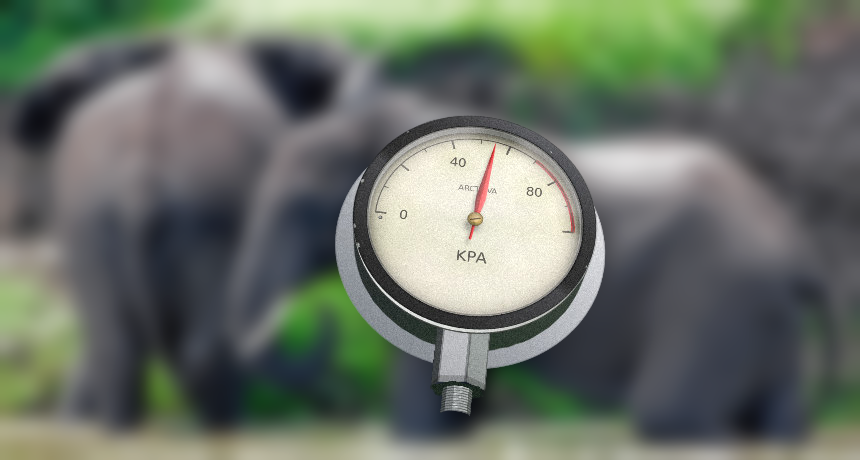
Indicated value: 55 kPa
